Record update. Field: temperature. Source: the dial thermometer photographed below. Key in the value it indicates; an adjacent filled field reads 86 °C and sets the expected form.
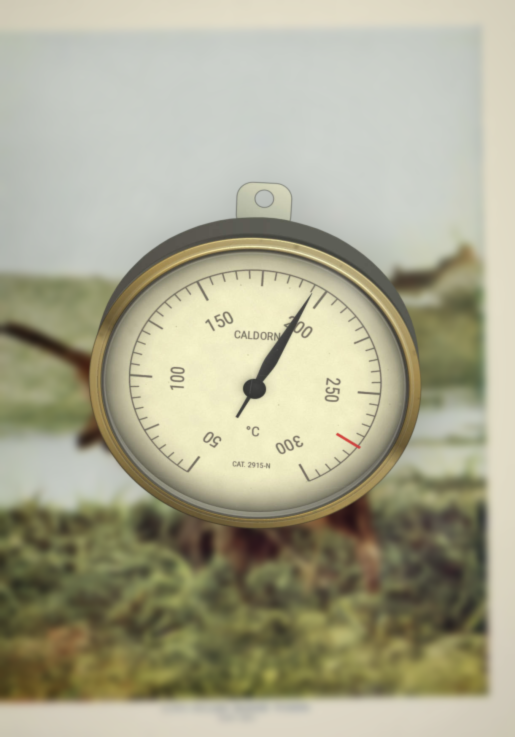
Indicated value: 195 °C
